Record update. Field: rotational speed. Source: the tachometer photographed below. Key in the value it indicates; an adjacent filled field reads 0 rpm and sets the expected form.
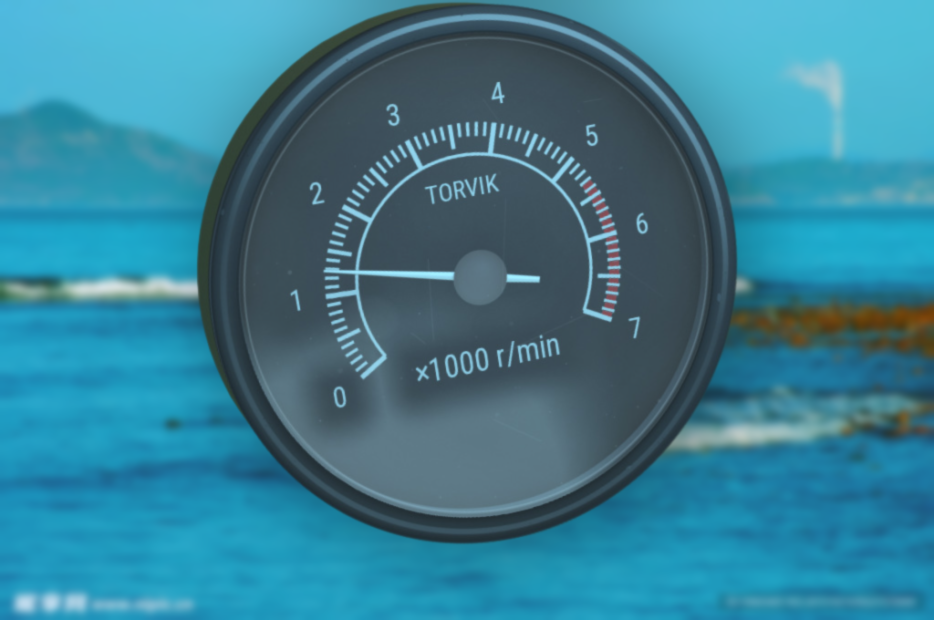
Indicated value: 1300 rpm
